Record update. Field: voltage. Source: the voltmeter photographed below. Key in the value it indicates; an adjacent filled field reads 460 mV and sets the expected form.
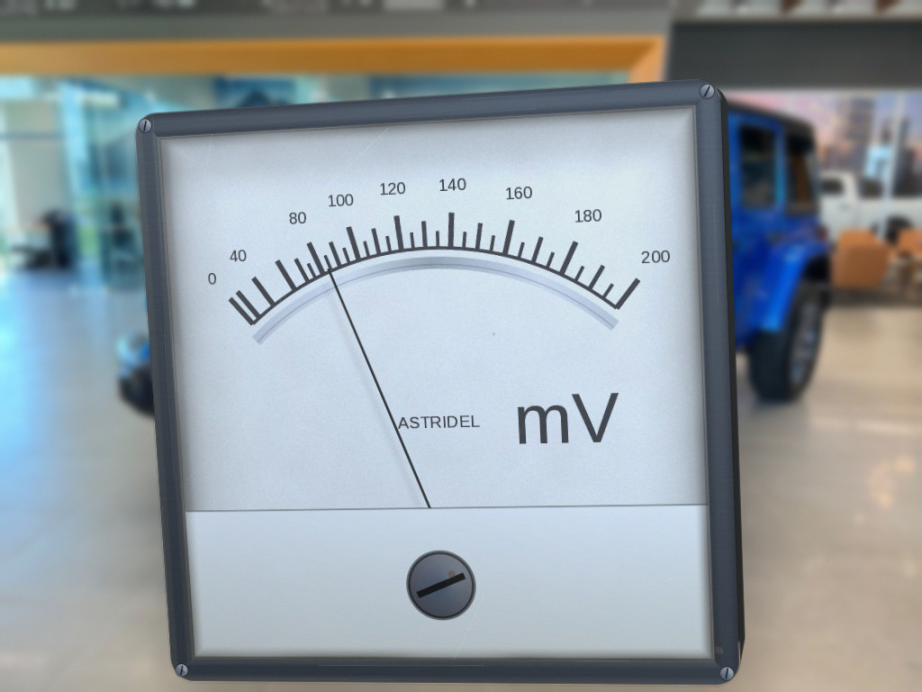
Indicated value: 85 mV
